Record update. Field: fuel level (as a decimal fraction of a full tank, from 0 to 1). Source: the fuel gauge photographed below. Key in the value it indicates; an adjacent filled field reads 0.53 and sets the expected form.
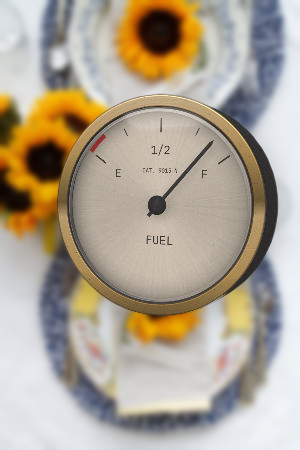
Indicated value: 0.875
